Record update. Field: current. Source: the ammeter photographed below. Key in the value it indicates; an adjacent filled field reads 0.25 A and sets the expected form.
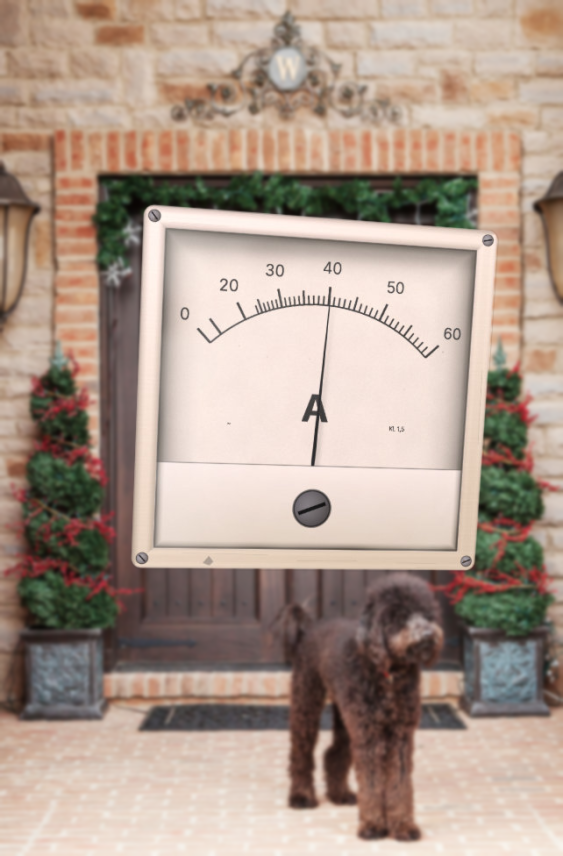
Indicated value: 40 A
